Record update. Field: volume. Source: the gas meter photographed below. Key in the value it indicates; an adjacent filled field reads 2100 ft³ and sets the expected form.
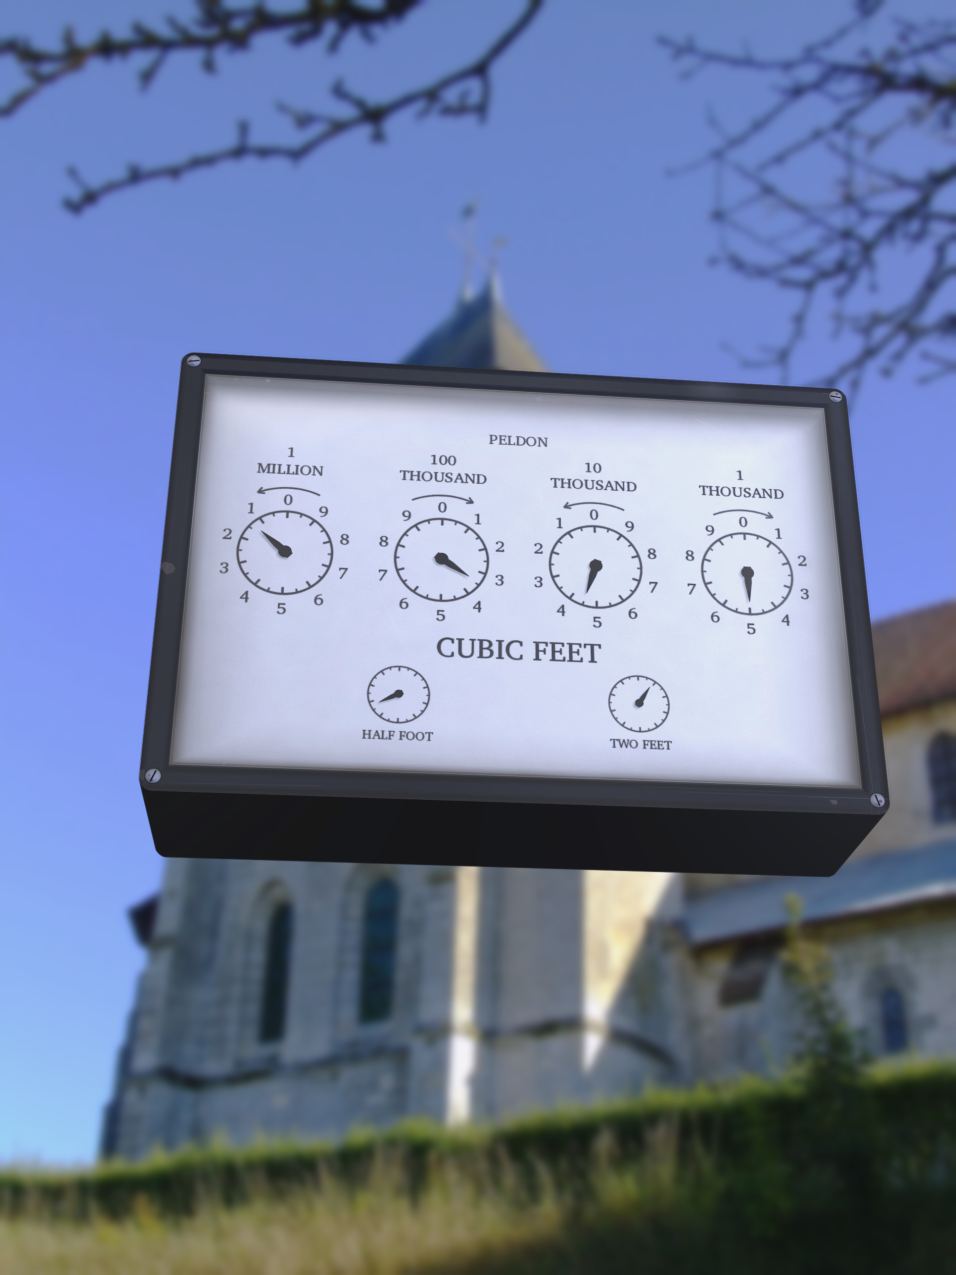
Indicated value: 134500 ft³
